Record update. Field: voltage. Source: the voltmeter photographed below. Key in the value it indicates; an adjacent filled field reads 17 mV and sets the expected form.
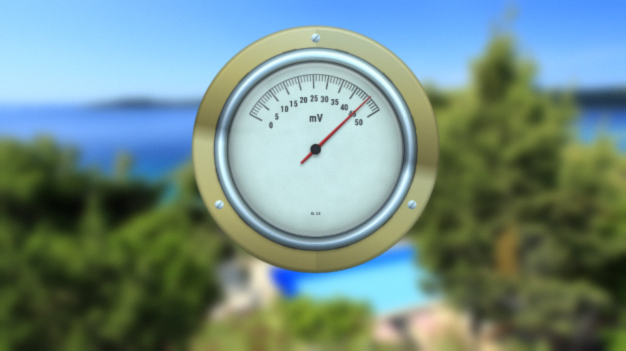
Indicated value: 45 mV
